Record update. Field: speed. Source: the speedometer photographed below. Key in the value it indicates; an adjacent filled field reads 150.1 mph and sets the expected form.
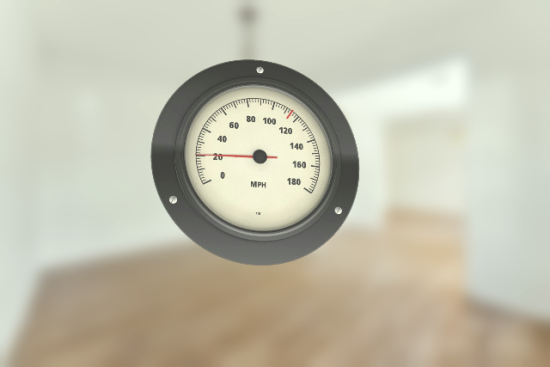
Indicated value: 20 mph
